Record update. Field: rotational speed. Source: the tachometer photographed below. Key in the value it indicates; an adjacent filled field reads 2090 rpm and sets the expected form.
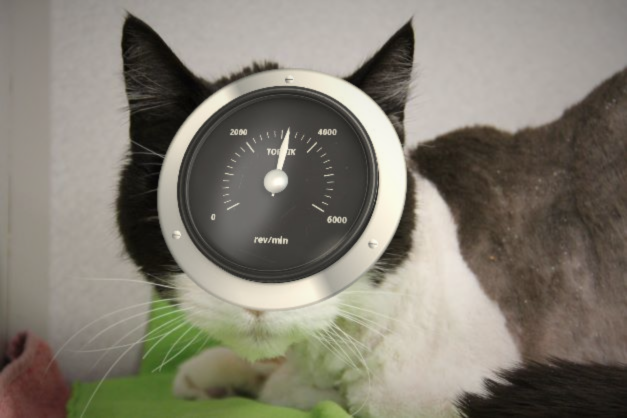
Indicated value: 3200 rpm
